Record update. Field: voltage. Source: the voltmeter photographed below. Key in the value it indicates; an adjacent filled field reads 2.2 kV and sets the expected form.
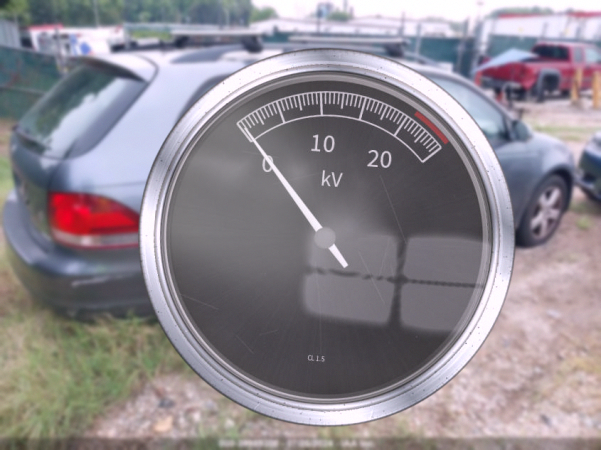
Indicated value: 0.5 kV
